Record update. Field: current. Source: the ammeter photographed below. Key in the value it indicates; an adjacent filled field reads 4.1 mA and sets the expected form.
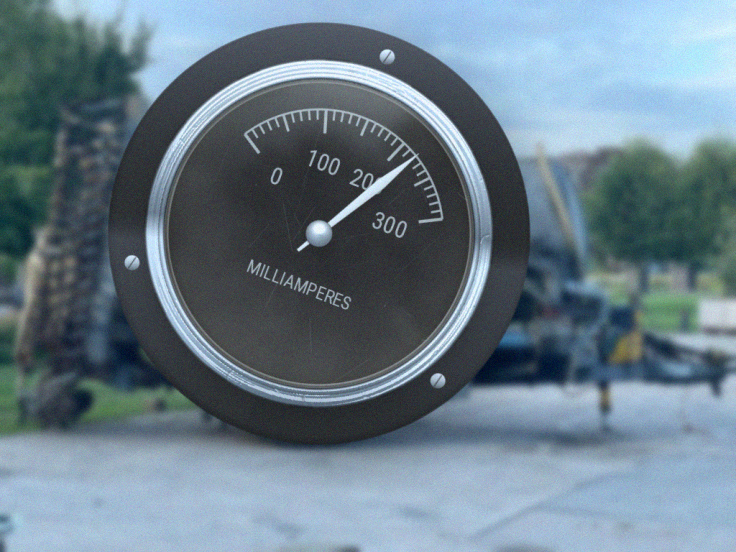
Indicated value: 220 mA
